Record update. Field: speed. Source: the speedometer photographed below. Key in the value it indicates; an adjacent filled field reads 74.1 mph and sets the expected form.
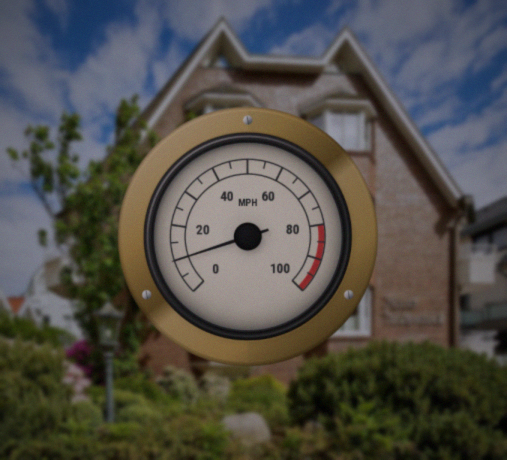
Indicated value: 10 mph
